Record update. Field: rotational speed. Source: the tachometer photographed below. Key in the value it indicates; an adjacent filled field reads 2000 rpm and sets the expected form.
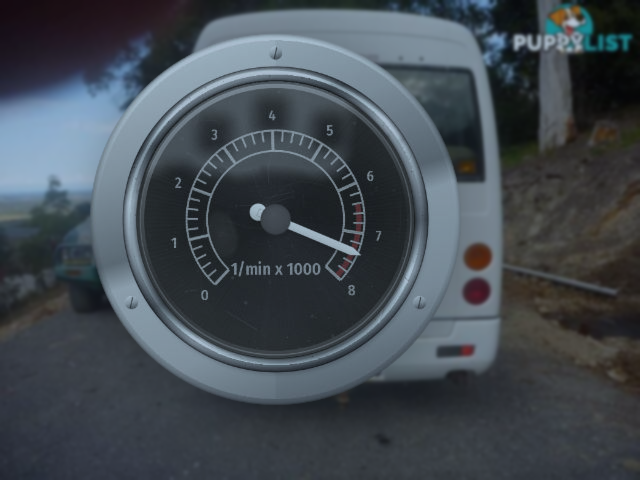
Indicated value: 7400 rpm
